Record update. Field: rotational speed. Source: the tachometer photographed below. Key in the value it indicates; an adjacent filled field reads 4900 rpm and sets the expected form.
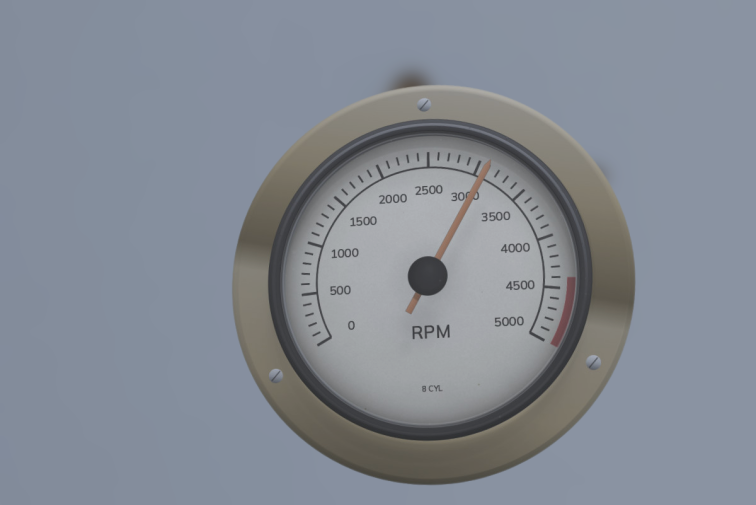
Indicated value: 3100 rpm
